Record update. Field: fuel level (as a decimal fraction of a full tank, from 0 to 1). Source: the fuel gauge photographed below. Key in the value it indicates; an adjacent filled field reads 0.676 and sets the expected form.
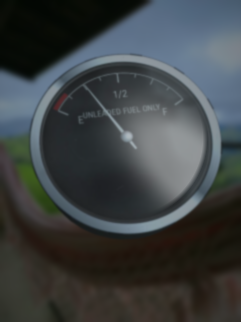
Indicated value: 0.25
